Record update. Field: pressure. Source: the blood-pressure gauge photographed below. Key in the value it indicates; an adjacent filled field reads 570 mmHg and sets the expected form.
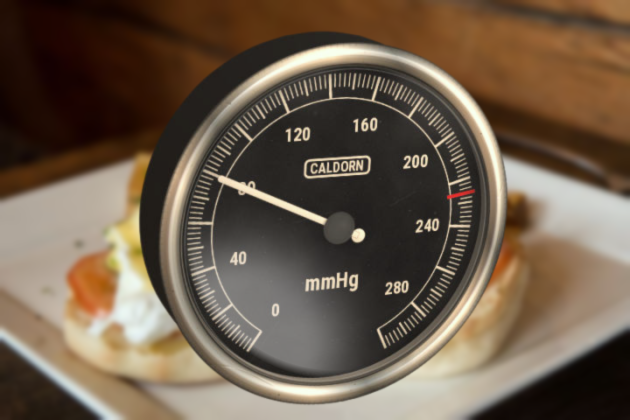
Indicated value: 80 mmHg
